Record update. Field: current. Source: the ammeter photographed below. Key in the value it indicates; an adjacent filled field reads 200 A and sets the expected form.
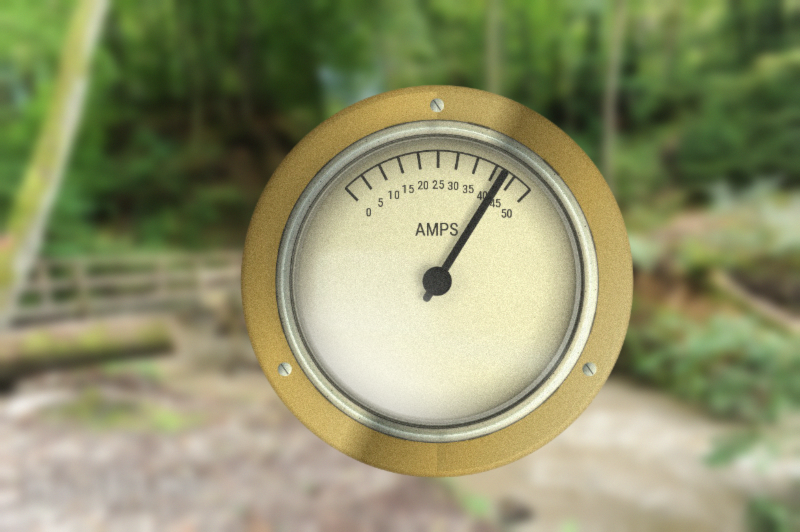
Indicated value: 42.5 A
